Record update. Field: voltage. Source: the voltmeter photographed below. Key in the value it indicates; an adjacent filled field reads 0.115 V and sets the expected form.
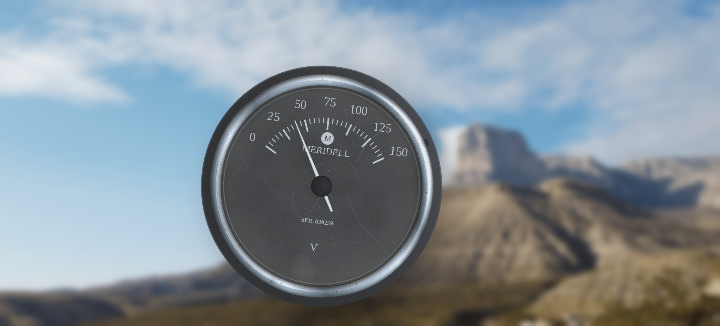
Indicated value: 40 V
